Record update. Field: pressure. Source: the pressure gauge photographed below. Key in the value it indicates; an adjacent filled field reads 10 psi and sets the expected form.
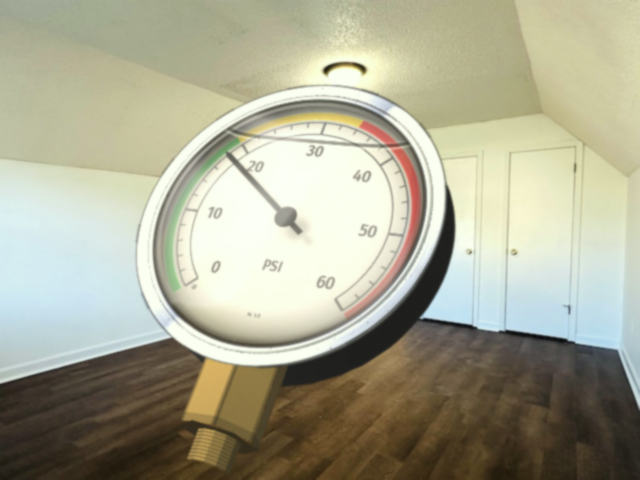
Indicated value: 18 psi
